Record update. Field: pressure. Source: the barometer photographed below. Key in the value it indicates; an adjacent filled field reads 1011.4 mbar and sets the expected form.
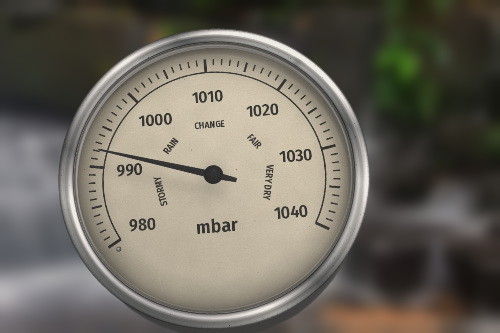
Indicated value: 992 mbar
